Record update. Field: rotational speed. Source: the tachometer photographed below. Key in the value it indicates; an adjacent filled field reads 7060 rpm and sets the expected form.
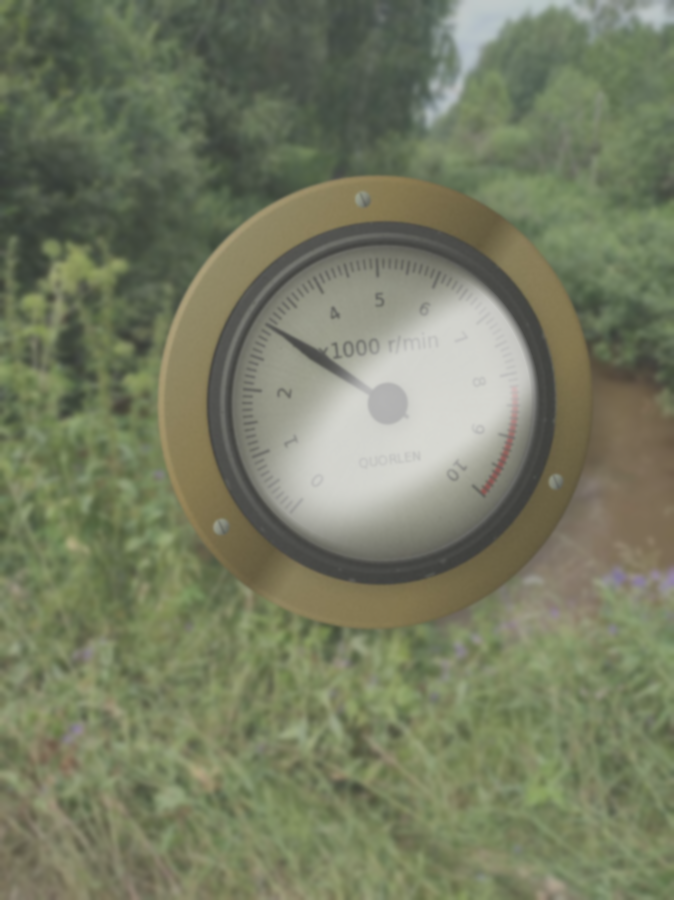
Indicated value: 3000 rpm
